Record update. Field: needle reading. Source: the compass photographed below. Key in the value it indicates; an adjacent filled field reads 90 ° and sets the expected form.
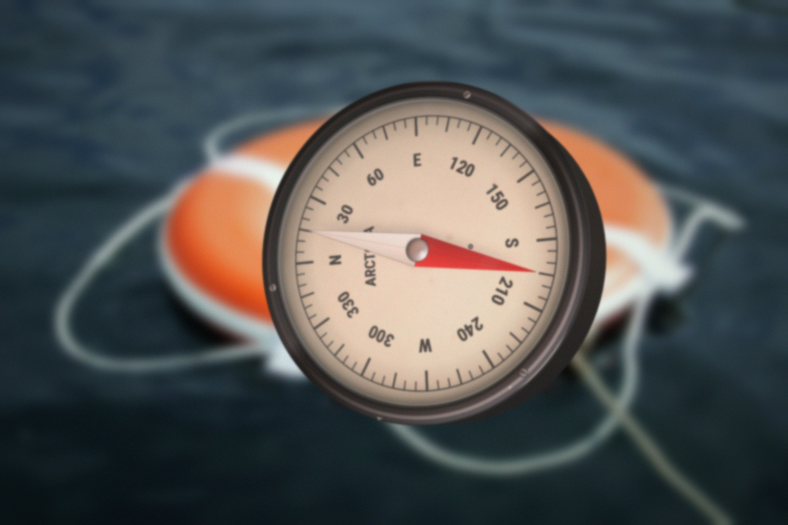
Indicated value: 195 °
